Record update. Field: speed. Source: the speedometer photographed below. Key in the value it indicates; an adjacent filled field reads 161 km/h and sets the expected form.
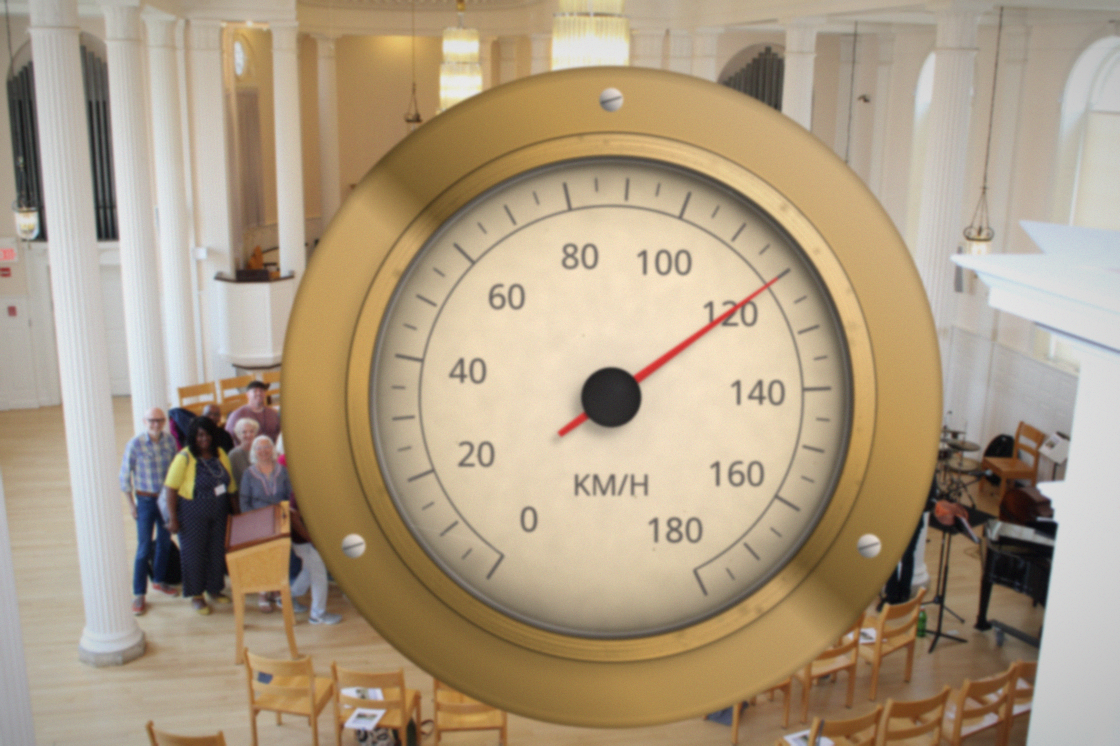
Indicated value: 120 km/h
